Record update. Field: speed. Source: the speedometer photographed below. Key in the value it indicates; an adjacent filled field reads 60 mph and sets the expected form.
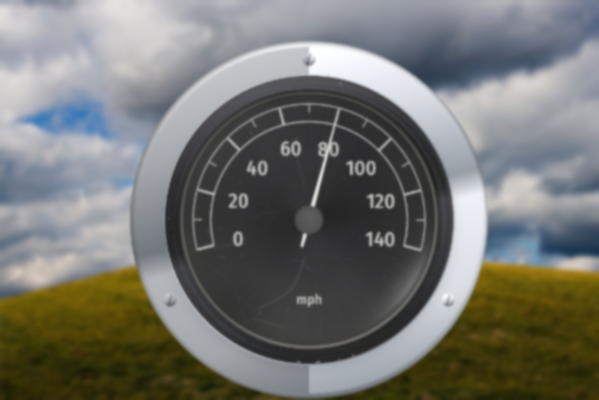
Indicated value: 80 mph
